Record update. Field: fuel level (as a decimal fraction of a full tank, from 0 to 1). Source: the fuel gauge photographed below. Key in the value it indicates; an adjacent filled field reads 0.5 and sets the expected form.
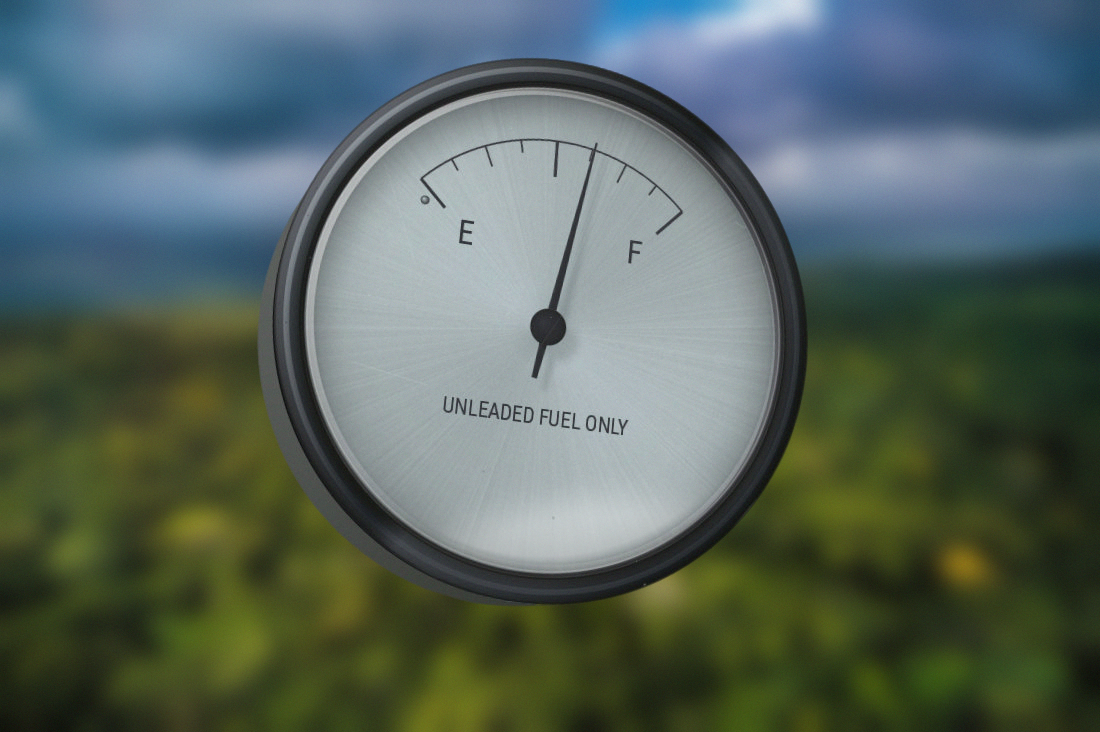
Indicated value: 0.625
